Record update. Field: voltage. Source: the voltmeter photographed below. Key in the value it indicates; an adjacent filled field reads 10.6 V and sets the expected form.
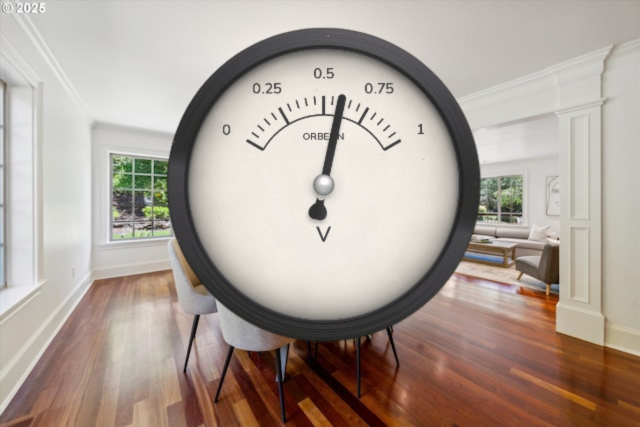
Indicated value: 0.6 V
